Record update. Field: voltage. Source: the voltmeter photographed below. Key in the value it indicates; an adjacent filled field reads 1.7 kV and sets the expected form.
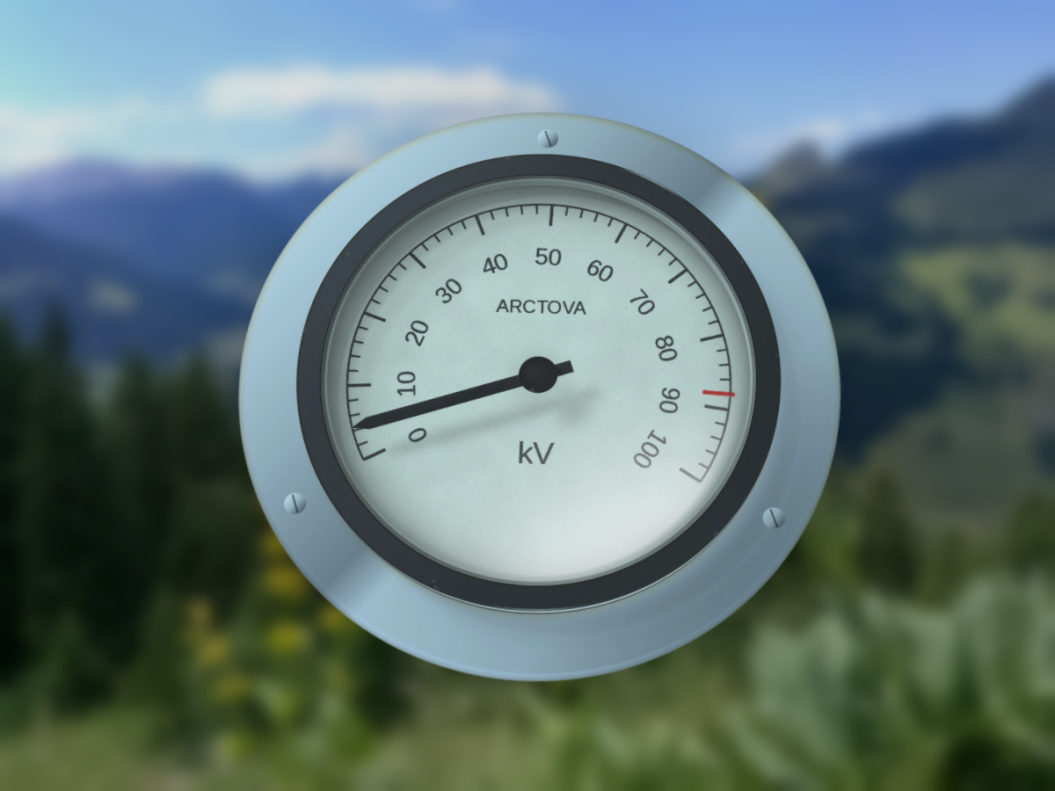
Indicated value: 4 kV
